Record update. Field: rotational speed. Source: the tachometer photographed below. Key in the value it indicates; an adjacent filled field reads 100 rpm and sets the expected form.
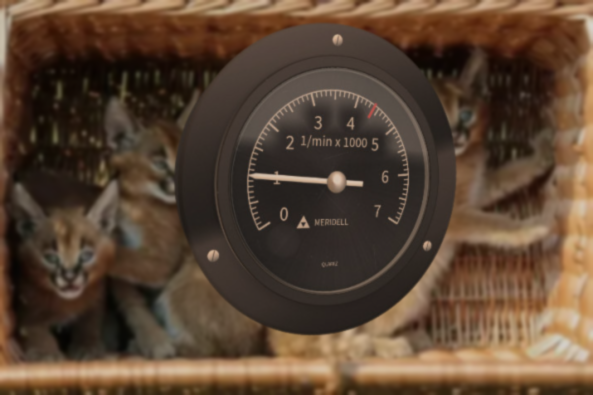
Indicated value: 1000 rpm
